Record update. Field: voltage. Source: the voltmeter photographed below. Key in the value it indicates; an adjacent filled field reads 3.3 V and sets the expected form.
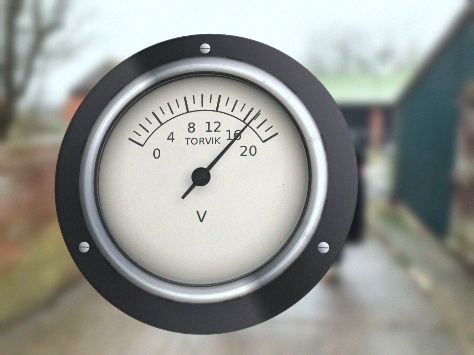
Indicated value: 17 V
